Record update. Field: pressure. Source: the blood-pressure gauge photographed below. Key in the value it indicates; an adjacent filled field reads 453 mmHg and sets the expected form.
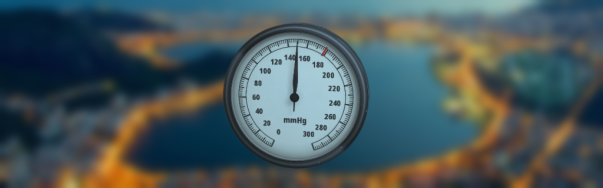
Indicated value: 150 mmHg
